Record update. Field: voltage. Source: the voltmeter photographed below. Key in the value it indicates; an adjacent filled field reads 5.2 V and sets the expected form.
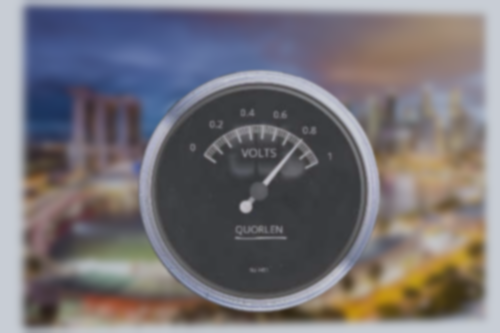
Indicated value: 0.8 V
